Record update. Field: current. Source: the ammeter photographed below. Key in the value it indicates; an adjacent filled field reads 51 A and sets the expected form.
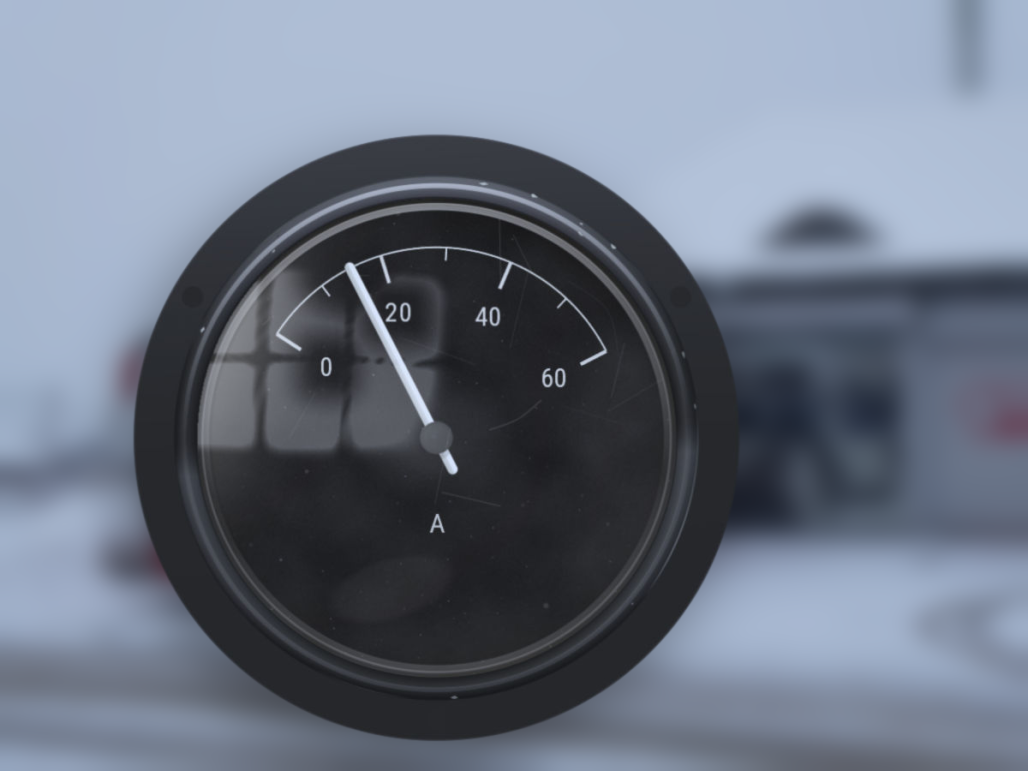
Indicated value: 15 A
